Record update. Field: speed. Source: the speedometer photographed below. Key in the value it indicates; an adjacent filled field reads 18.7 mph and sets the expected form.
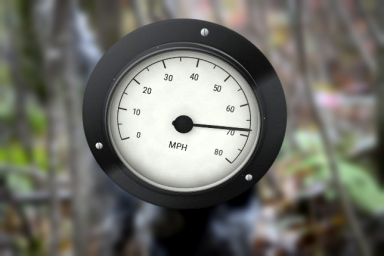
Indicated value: 67.5 mph
